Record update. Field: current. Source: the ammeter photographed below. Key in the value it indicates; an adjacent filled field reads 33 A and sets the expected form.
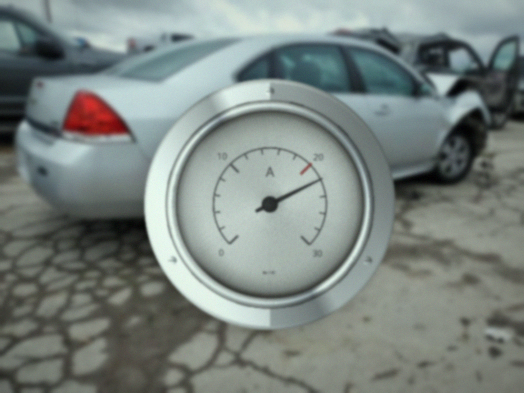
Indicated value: 22 A
